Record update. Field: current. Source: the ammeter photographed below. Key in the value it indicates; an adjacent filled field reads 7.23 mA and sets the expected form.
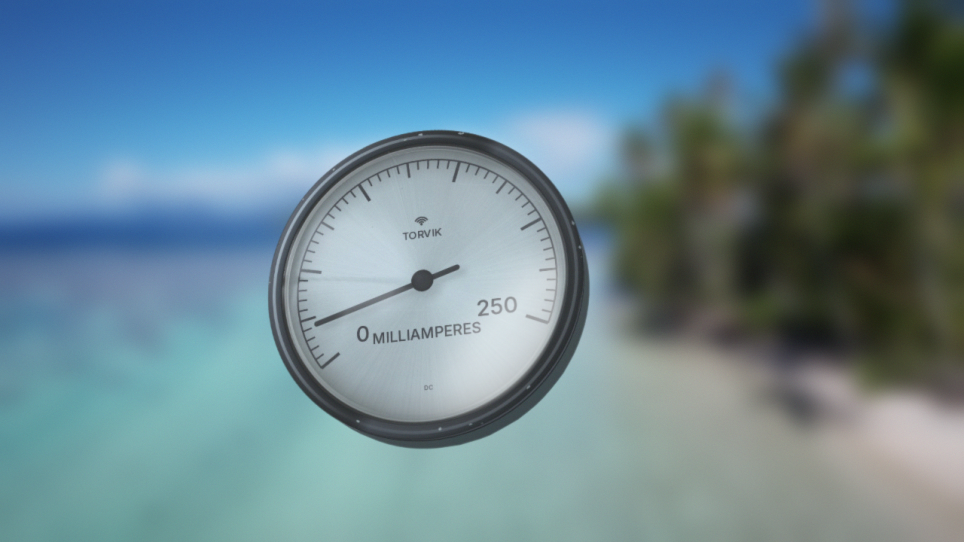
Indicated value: 20 mA
